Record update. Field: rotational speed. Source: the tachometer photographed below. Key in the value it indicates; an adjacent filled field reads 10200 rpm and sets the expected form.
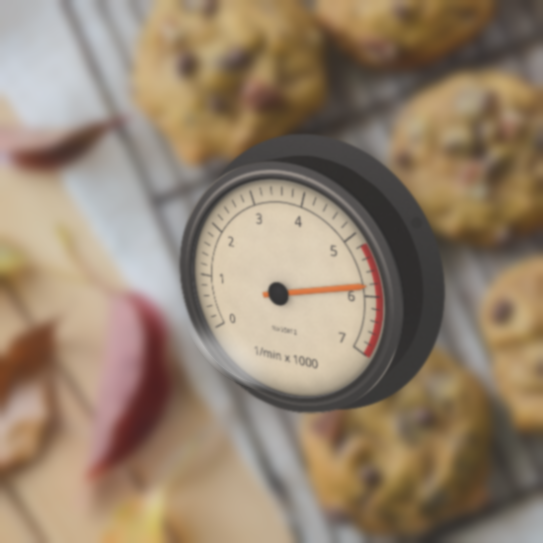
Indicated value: 5800 rpm
